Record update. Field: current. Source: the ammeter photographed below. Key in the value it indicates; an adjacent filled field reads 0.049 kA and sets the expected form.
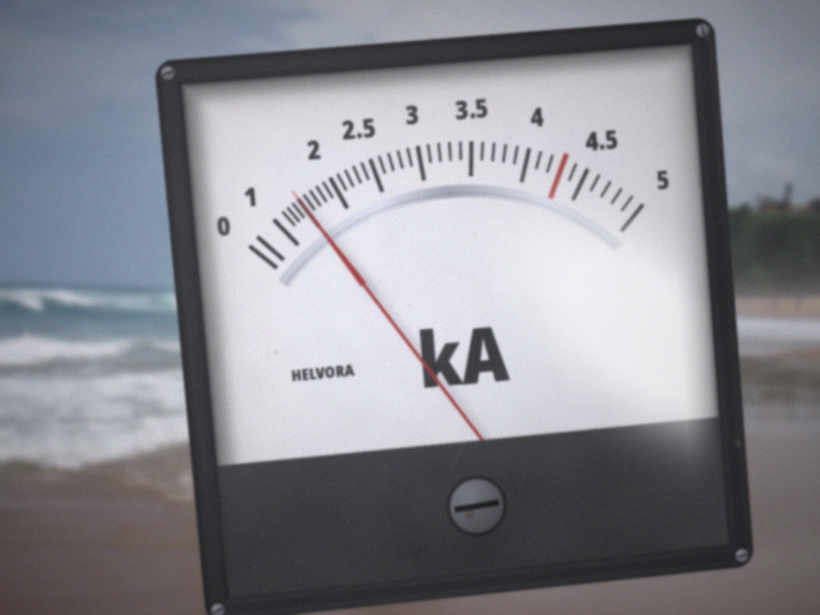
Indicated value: 1.5 kA
